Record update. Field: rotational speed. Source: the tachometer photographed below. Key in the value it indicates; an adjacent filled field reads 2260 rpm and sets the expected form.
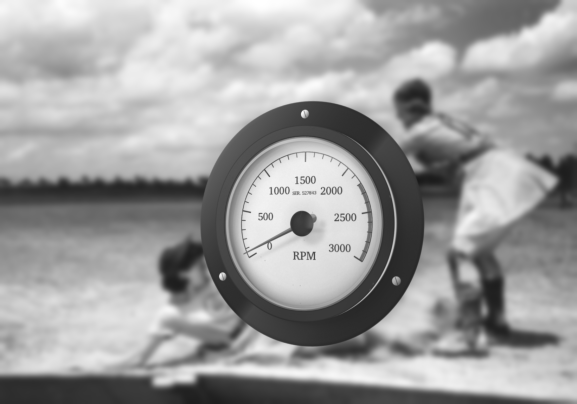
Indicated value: 50 rpm
